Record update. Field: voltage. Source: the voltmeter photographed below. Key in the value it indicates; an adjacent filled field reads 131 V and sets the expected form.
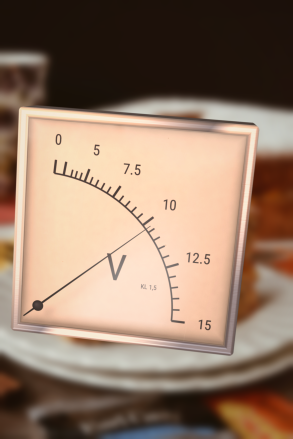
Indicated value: 10.25 V
